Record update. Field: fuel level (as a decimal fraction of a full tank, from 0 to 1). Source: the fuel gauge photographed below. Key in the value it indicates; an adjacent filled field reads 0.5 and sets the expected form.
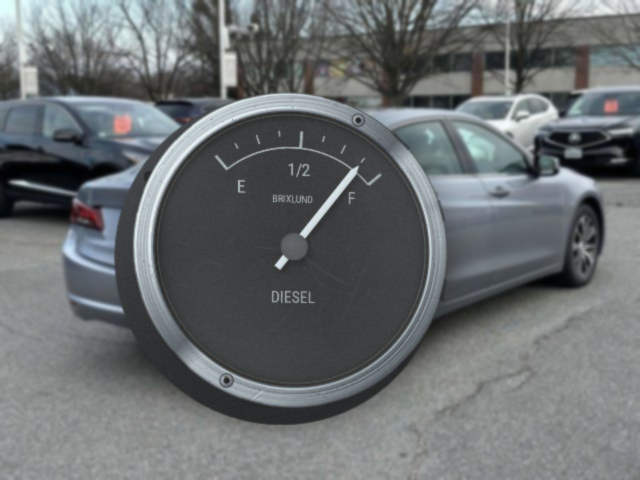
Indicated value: 0.875
